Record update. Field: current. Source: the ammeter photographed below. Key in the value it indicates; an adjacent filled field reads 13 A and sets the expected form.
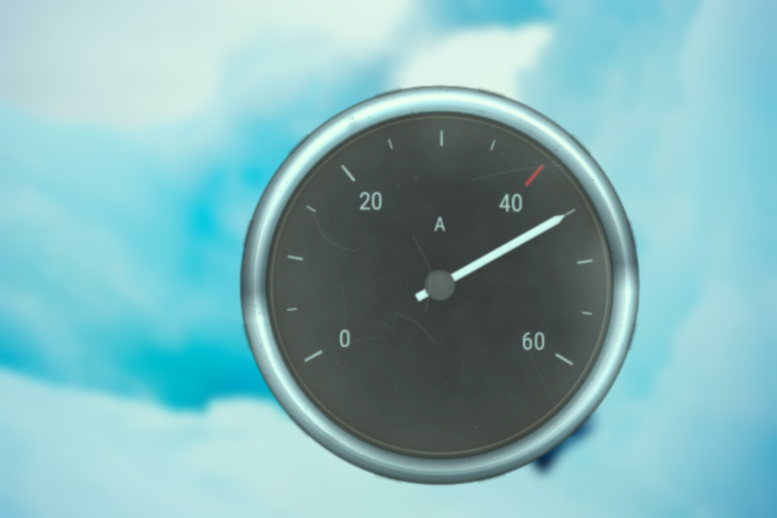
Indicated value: 45 A
